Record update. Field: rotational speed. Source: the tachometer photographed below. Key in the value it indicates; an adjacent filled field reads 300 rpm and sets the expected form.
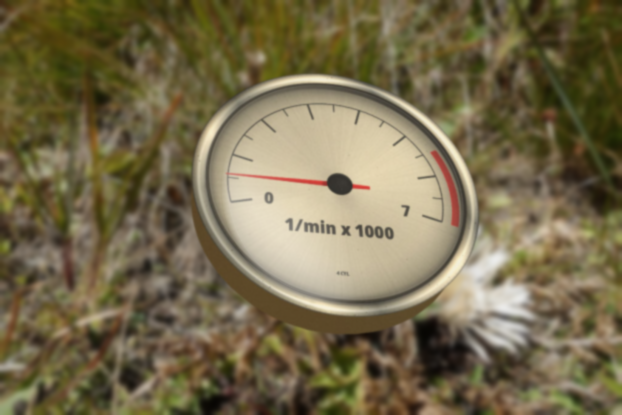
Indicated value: 500 rpm
